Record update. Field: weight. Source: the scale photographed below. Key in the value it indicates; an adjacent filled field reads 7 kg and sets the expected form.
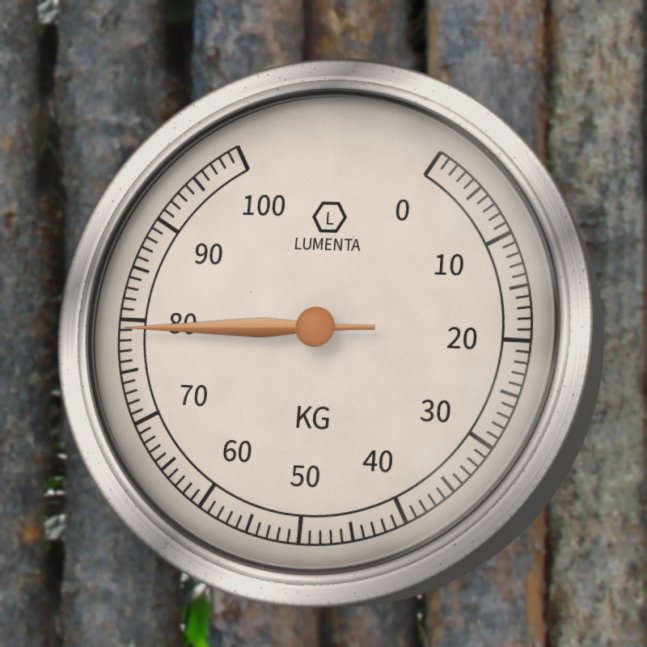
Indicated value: 79 kg
